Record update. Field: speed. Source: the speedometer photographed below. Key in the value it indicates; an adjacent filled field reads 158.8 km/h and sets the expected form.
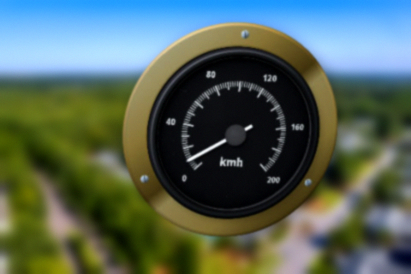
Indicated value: 10 km/h
